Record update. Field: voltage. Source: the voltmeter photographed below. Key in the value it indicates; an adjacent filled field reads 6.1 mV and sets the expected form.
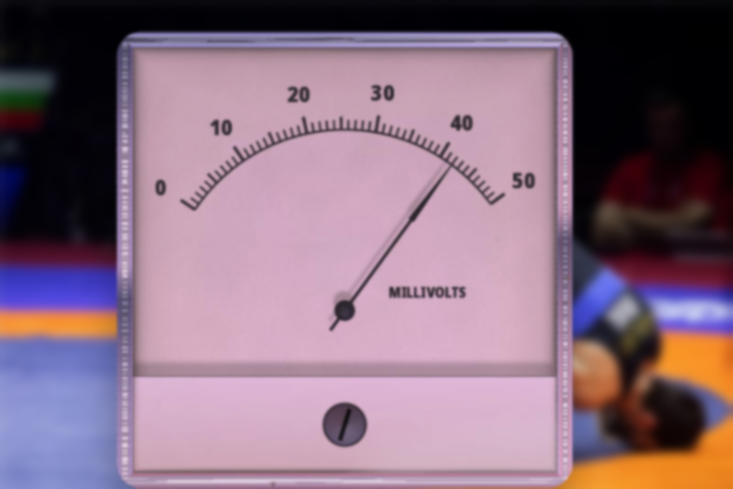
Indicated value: 42 mV
